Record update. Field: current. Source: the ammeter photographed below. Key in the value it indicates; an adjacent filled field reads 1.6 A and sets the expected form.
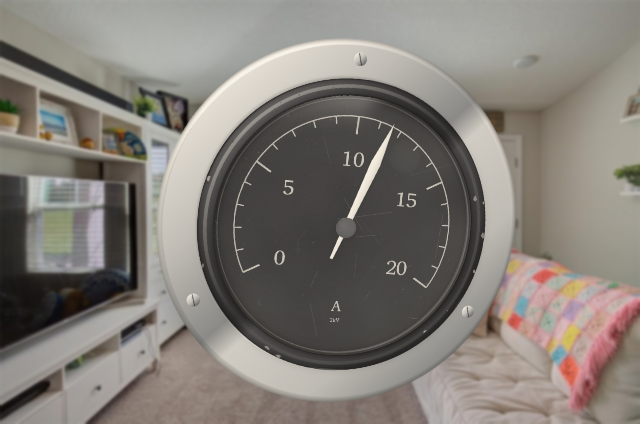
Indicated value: 11.5 A
